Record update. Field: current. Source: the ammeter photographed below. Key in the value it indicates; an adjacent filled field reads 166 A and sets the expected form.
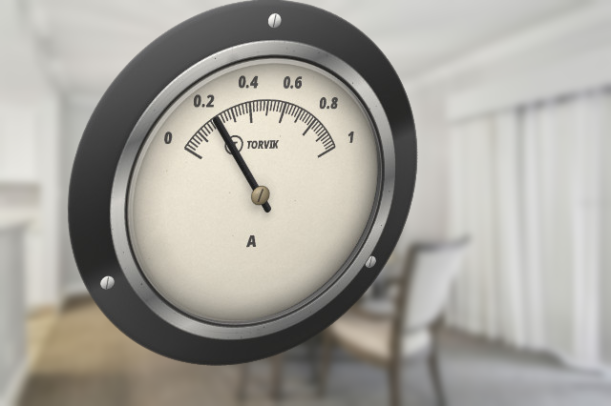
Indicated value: 0.2 A
